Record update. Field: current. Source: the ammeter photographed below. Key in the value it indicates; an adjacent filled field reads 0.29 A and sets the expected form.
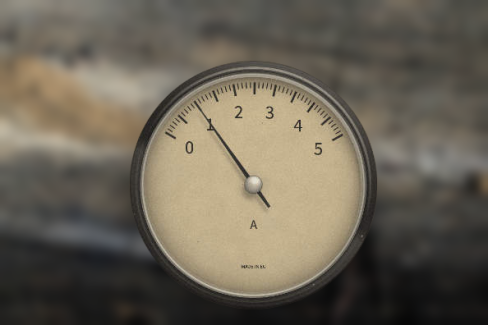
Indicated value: 1 A
